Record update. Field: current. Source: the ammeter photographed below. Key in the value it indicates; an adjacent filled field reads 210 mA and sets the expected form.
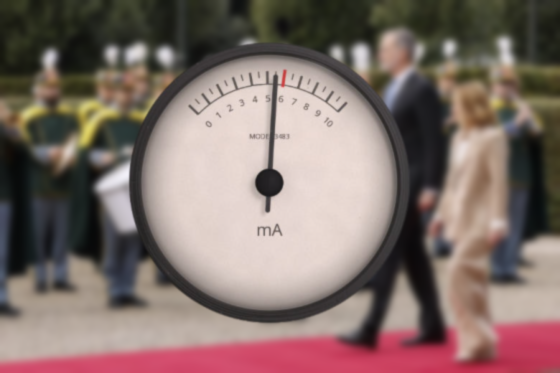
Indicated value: 5.5 mA
